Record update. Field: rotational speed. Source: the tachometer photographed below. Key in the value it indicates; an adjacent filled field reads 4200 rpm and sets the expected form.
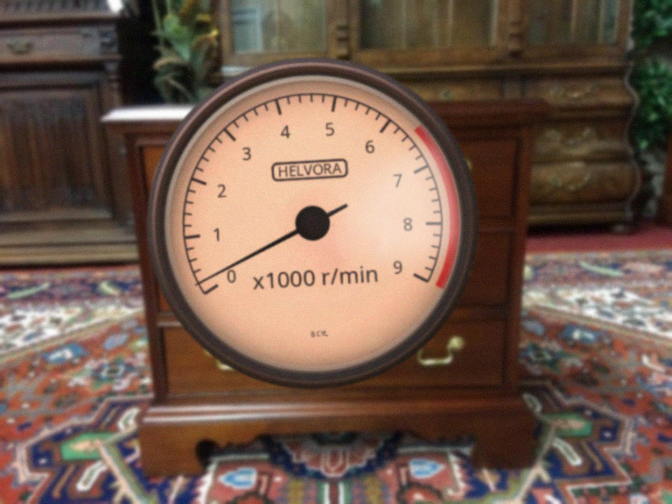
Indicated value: 200 rpm
